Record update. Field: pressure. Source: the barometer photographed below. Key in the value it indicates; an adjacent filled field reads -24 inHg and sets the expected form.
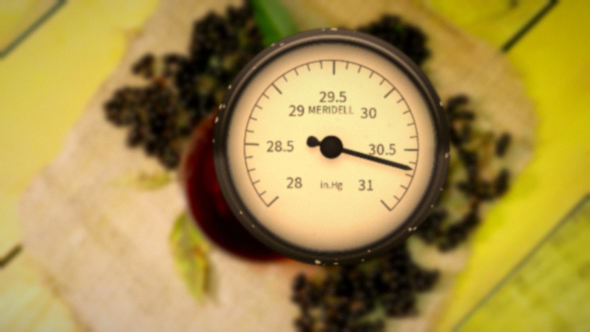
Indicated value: 30.65 inHg
